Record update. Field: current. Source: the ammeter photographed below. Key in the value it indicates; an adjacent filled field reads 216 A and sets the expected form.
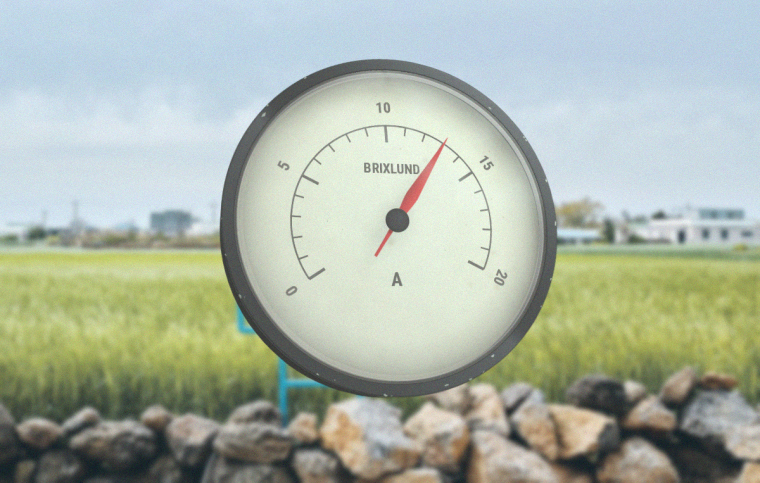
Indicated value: 13 A
